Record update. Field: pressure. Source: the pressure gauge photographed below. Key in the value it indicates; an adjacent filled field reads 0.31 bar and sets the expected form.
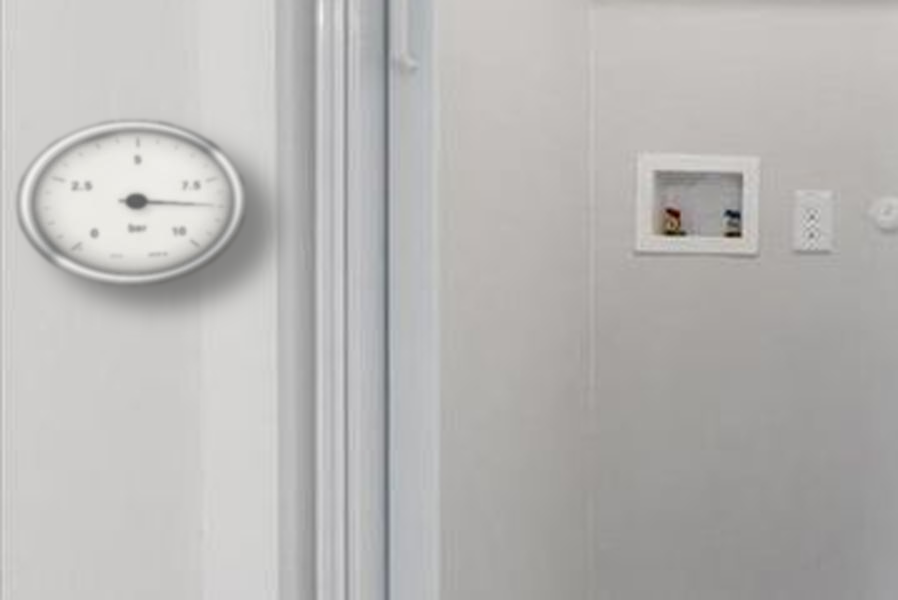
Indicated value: 8.5 bar
